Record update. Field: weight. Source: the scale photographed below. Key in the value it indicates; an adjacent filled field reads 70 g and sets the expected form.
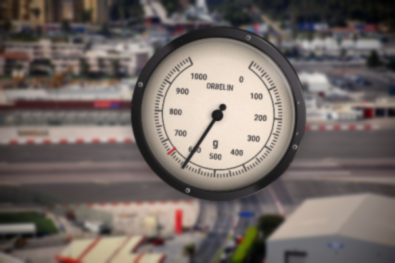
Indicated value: 600 g
